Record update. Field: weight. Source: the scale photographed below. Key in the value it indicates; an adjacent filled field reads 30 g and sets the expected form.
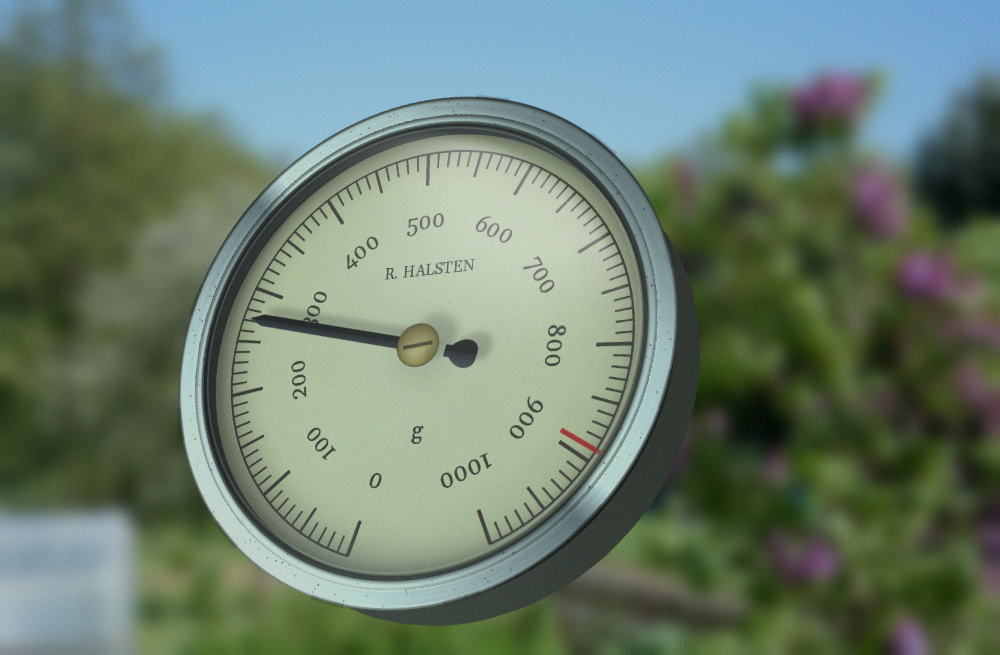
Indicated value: 270 g
